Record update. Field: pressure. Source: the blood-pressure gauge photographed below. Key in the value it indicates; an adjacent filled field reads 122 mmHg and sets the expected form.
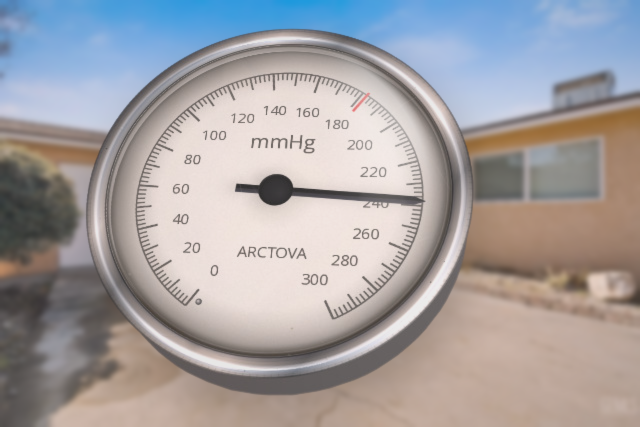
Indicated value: 240 mmHg
